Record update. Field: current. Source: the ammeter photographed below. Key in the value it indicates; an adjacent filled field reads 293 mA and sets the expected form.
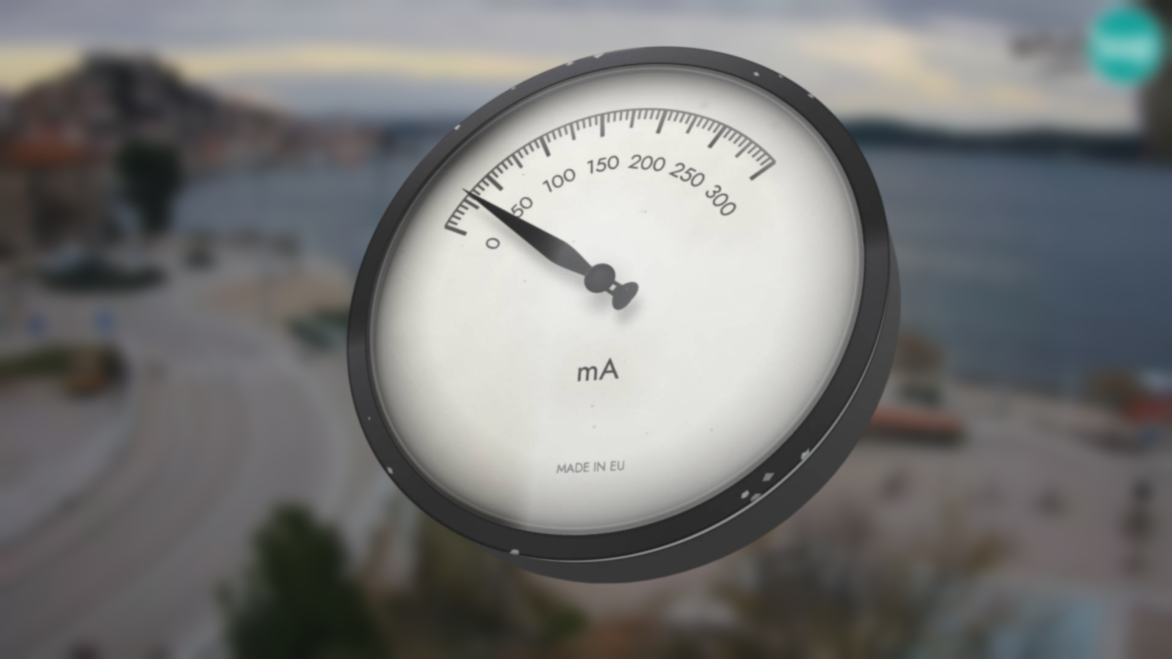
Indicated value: 30 mA
